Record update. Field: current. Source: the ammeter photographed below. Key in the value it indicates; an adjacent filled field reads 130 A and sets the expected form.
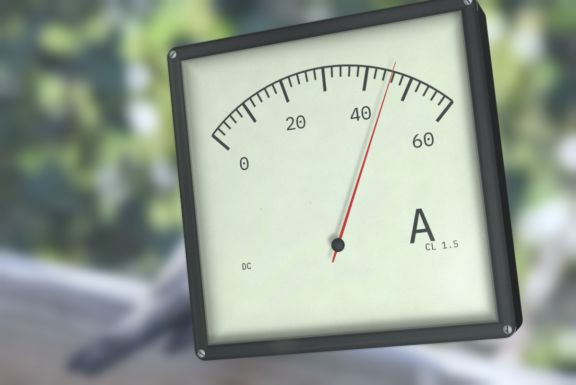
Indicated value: 46 A
